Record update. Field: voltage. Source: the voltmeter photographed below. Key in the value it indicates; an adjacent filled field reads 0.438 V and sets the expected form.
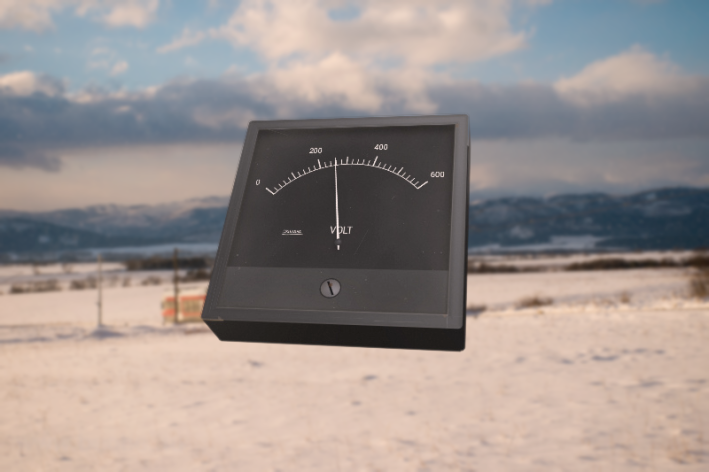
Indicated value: 260 V
